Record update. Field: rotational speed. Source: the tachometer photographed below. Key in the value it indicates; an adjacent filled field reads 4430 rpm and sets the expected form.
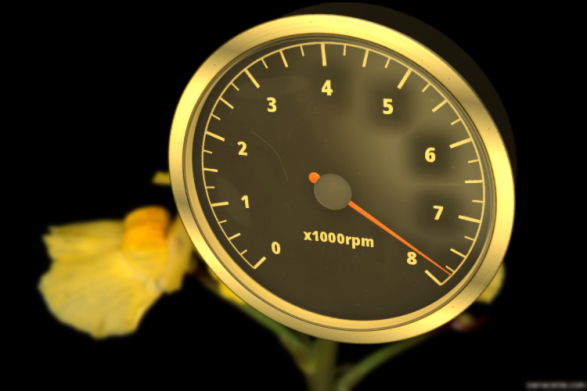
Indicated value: 7750 rpm
